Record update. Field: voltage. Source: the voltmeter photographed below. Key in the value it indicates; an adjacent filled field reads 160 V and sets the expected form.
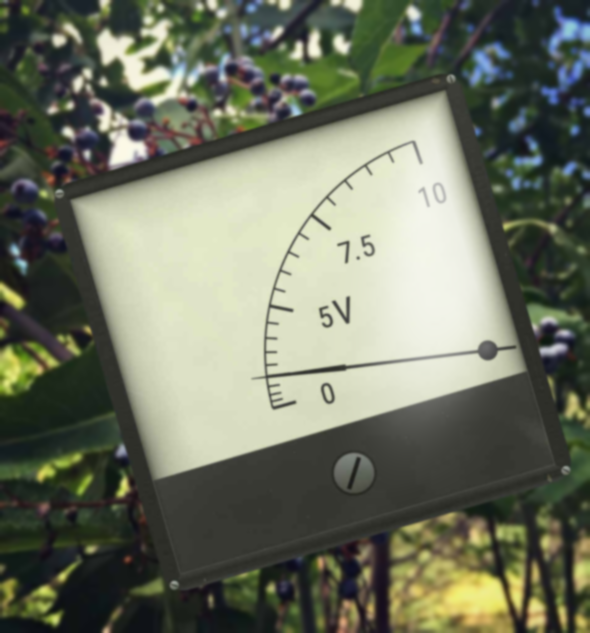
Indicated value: 2.5 V
